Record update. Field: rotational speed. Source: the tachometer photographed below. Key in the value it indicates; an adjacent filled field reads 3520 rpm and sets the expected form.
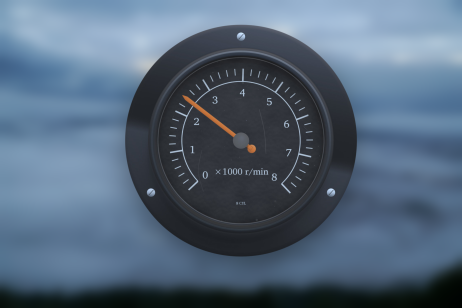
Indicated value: 2400 rpm
